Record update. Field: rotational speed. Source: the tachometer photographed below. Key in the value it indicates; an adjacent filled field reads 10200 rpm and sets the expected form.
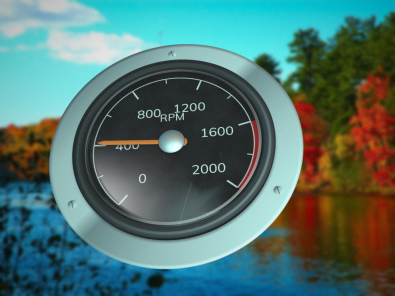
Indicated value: 400 rpm
